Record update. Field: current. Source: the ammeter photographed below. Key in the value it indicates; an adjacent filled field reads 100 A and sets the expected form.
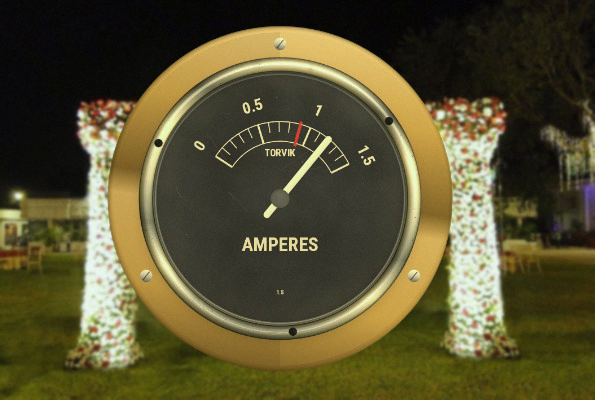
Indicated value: 1.2 A
